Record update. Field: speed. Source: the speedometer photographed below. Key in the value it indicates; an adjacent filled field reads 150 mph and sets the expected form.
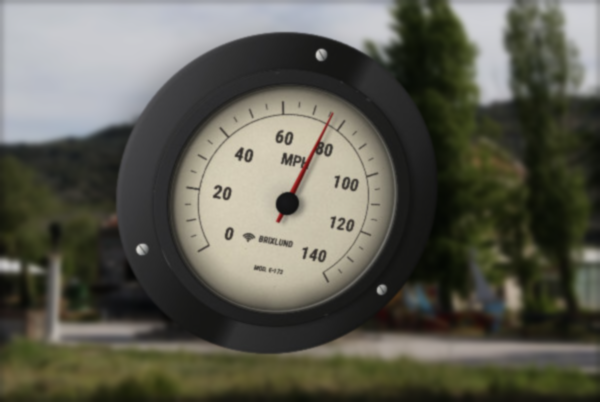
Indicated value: 75 mph
